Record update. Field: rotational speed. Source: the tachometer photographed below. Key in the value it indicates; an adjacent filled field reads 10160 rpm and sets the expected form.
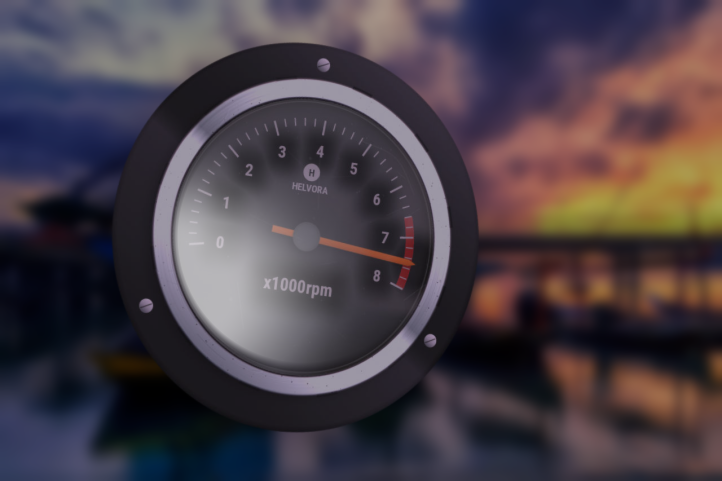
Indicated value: 7500 rpm
